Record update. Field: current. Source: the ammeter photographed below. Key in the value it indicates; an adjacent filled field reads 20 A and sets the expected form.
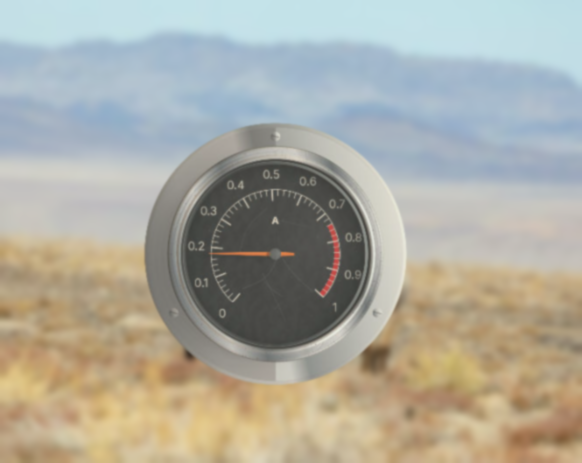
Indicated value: 0.18 A
